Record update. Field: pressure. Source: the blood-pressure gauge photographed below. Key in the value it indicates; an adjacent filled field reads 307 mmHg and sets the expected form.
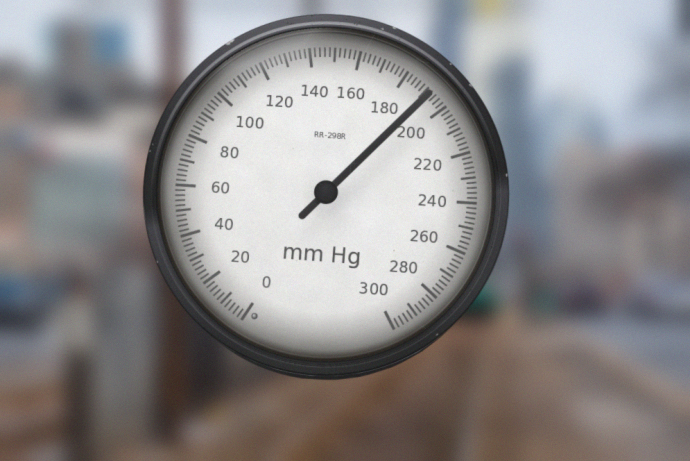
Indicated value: 192 mmHg
